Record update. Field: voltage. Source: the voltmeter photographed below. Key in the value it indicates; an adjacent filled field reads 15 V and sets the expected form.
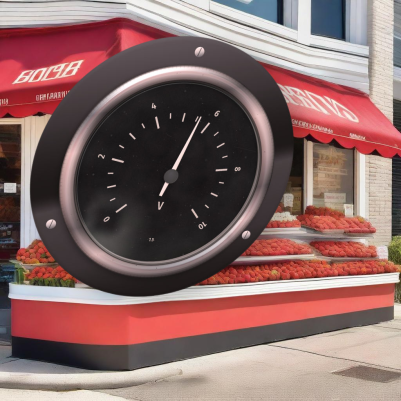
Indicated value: 5.5 V
